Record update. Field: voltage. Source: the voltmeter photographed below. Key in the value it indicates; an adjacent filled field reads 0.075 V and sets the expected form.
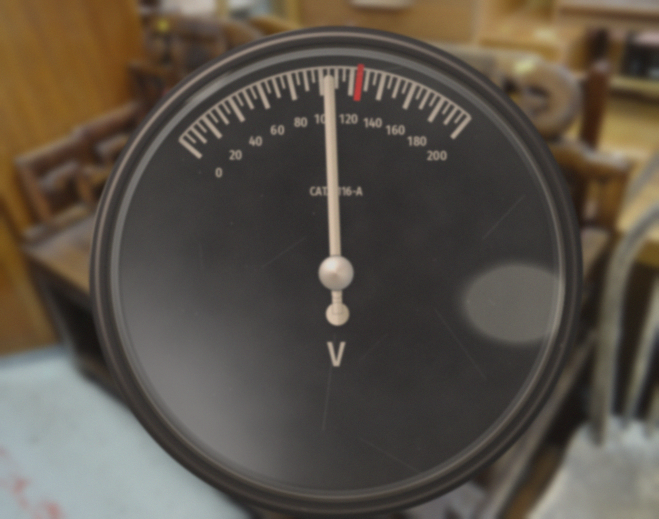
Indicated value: 105 V
